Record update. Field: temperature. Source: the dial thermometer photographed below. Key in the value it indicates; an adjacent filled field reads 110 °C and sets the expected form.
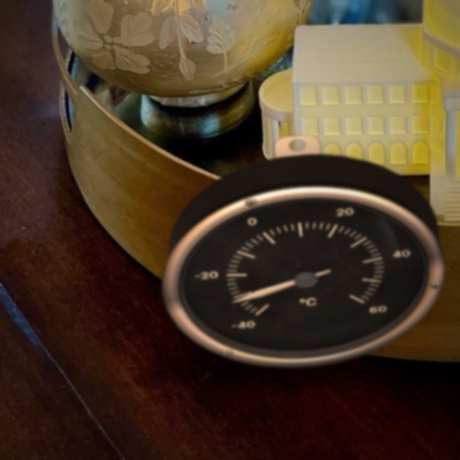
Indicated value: -30 °C
